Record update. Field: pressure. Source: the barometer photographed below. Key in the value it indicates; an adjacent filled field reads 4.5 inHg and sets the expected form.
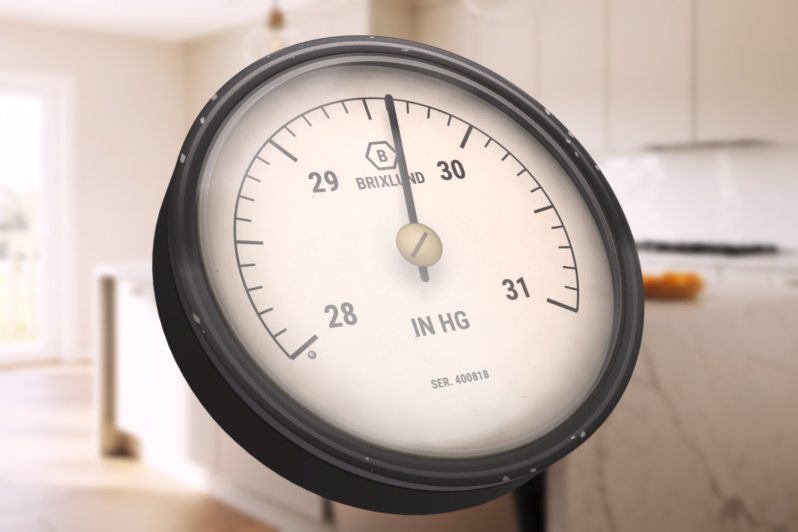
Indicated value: 29.6 inHg
